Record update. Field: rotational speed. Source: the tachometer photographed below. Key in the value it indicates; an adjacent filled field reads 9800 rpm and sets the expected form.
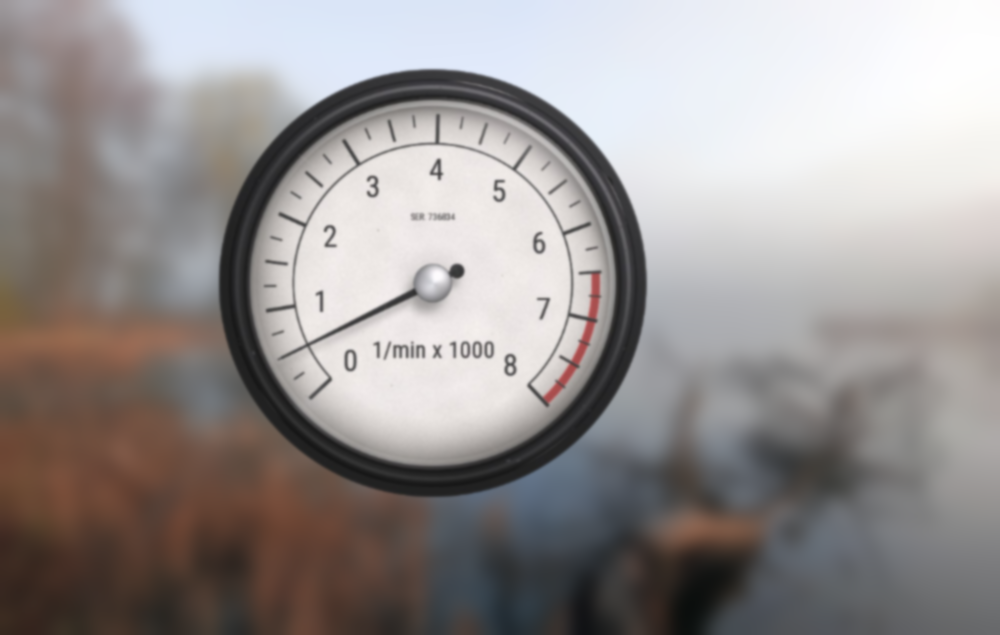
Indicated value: 500 rpm
